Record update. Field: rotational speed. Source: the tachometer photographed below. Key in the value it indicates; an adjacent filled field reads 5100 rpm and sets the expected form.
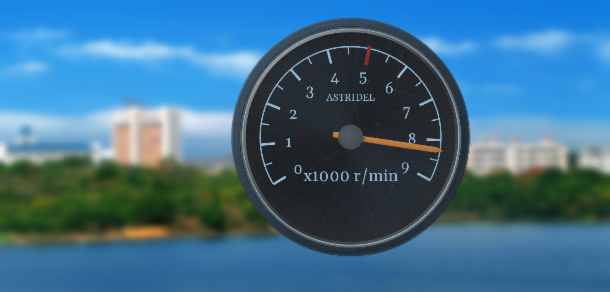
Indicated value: 8250 rpm
